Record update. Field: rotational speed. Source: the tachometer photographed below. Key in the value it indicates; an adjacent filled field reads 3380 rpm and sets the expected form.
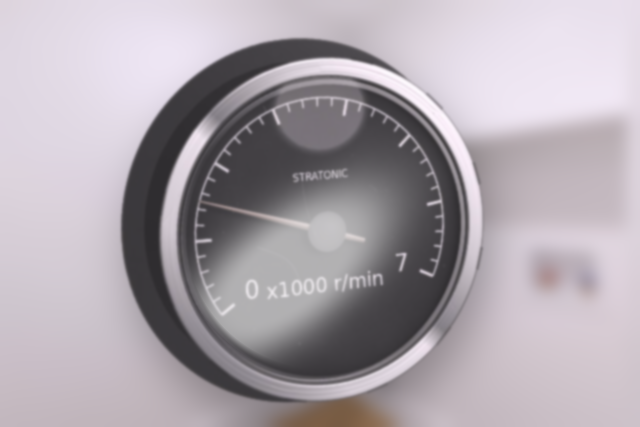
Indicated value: 1500 rpm
